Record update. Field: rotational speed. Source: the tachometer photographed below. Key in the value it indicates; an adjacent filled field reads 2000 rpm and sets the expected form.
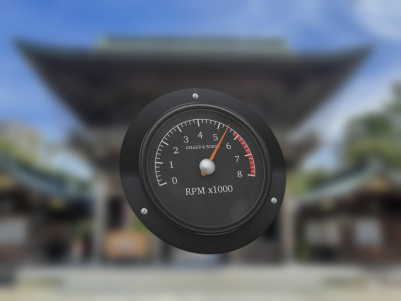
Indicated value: 5400 rpm
